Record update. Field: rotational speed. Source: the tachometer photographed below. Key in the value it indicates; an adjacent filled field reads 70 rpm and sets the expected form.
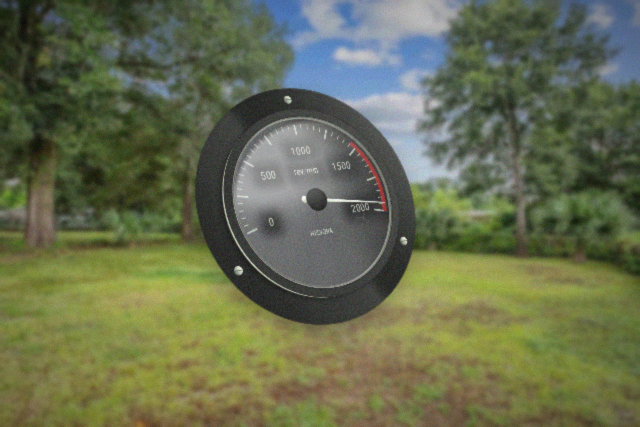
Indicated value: 1950 rpm
